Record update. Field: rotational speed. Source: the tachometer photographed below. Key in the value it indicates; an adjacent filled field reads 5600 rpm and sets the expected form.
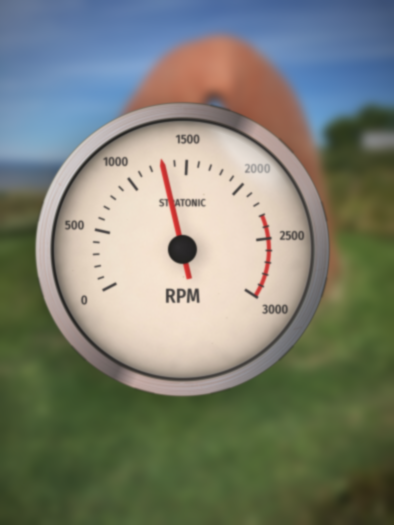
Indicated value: 1300 rpm
